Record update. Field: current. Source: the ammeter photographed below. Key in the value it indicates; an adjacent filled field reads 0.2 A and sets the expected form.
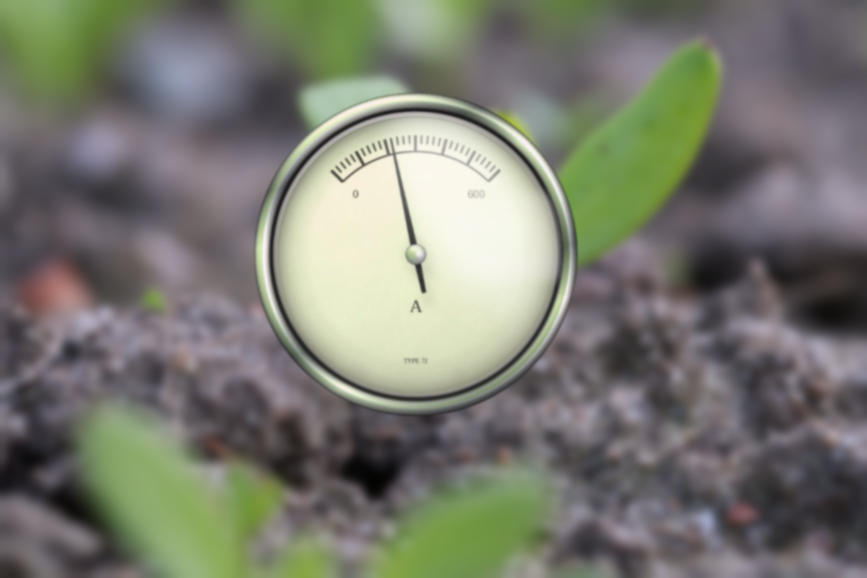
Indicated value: 220 A
